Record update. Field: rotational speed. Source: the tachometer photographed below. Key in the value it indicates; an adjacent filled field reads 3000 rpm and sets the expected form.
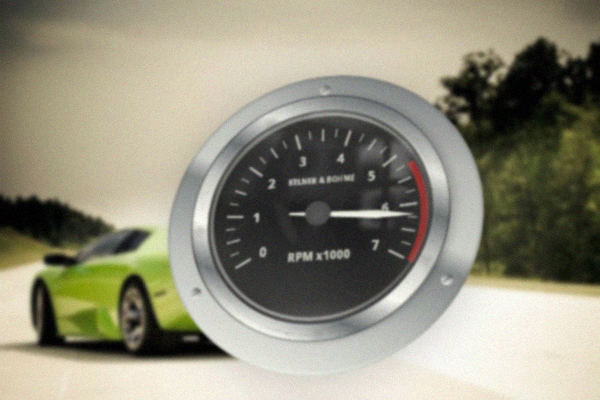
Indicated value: 6250 rpm
